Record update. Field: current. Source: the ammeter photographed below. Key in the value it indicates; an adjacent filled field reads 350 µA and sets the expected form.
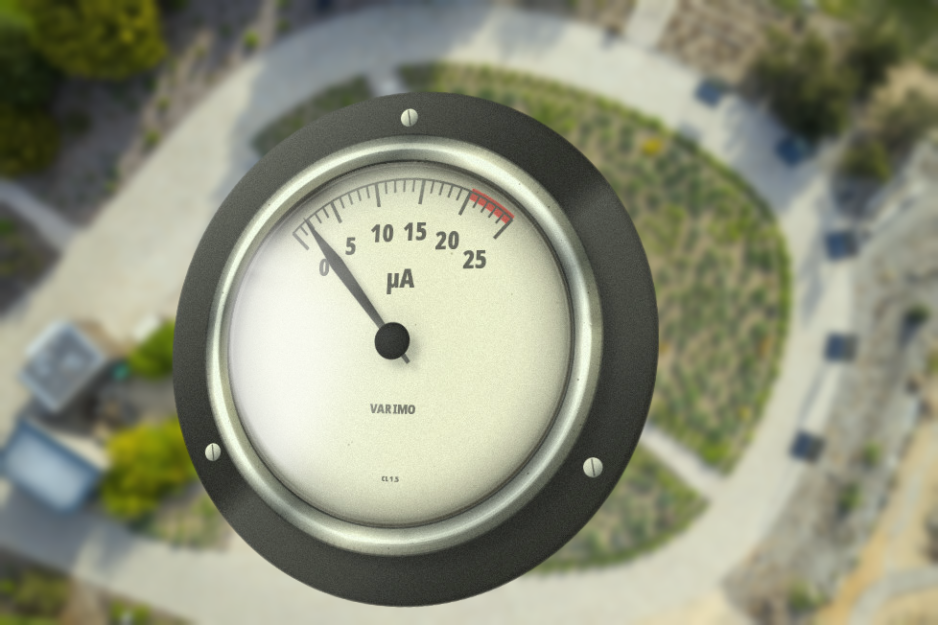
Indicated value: 2 µA
